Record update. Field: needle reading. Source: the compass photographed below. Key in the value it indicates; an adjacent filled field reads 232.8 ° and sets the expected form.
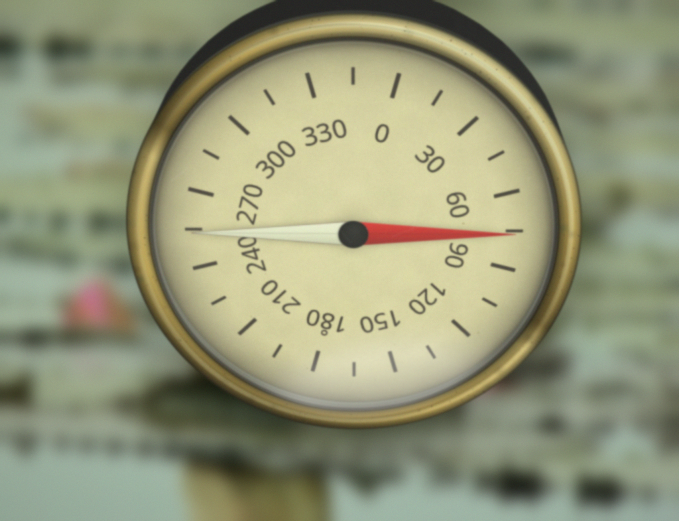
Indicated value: 75 °
